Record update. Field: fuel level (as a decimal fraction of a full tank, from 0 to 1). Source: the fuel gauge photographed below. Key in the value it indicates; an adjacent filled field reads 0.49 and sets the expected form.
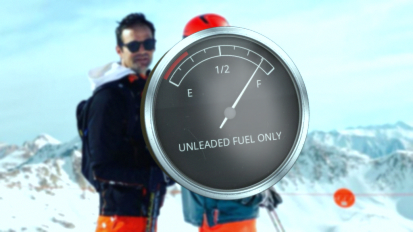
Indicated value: 0.875
